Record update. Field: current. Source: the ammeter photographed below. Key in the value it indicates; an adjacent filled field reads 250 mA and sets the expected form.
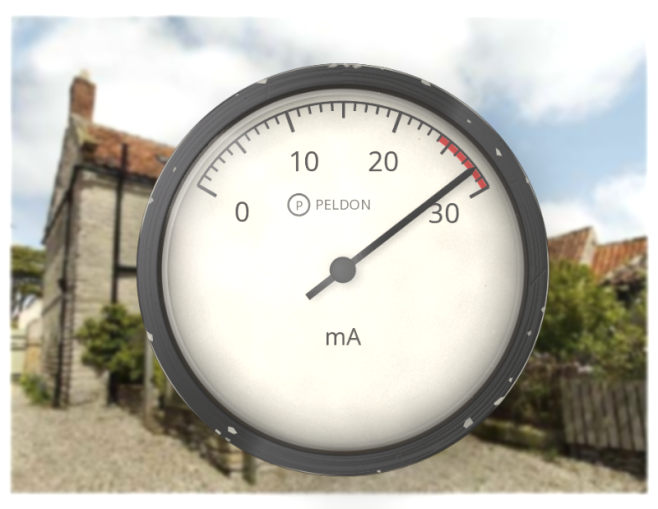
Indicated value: 28 mA
